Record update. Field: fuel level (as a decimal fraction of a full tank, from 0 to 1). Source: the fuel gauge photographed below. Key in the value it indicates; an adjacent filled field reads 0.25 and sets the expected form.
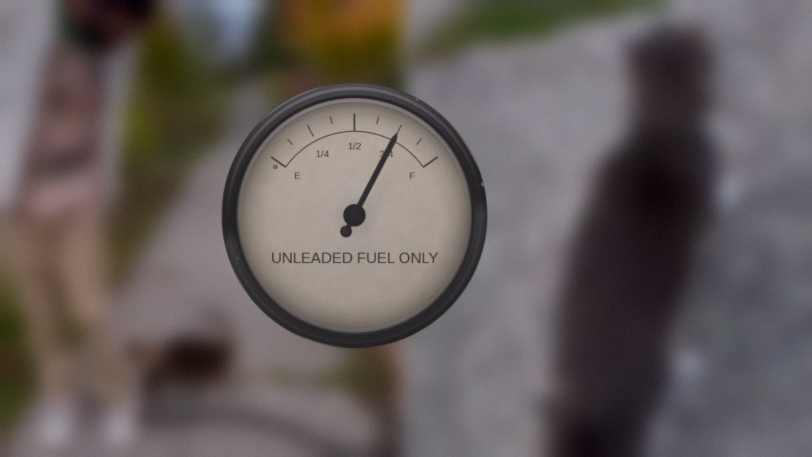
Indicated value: 0.75
